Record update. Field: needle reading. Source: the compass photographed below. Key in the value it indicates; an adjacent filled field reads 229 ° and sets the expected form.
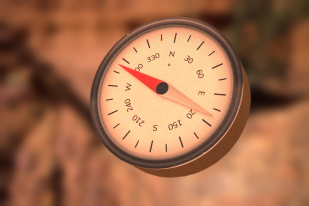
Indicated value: 292.5 °
